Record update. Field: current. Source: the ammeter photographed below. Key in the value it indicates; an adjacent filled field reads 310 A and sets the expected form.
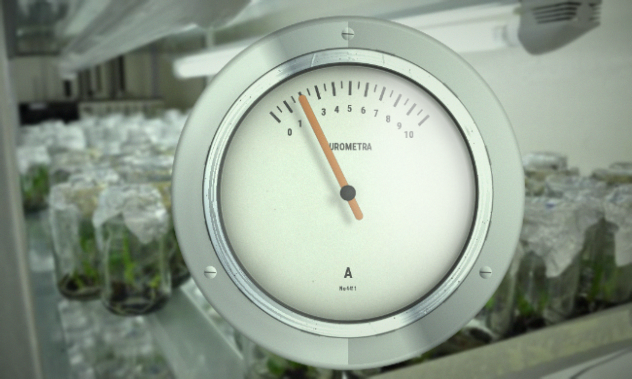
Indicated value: 2 A
